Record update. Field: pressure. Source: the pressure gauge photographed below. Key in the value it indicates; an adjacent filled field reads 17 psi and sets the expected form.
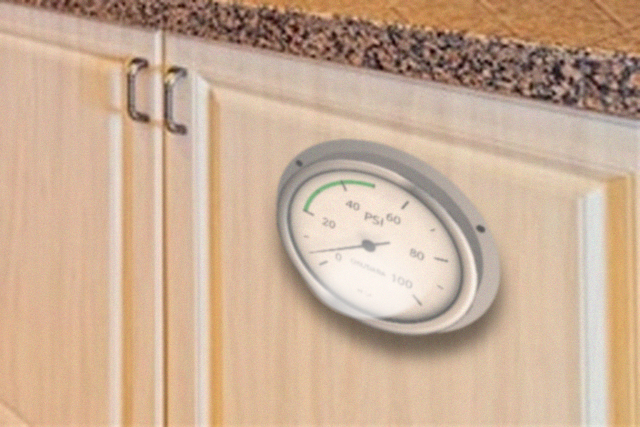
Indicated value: 5 psi
